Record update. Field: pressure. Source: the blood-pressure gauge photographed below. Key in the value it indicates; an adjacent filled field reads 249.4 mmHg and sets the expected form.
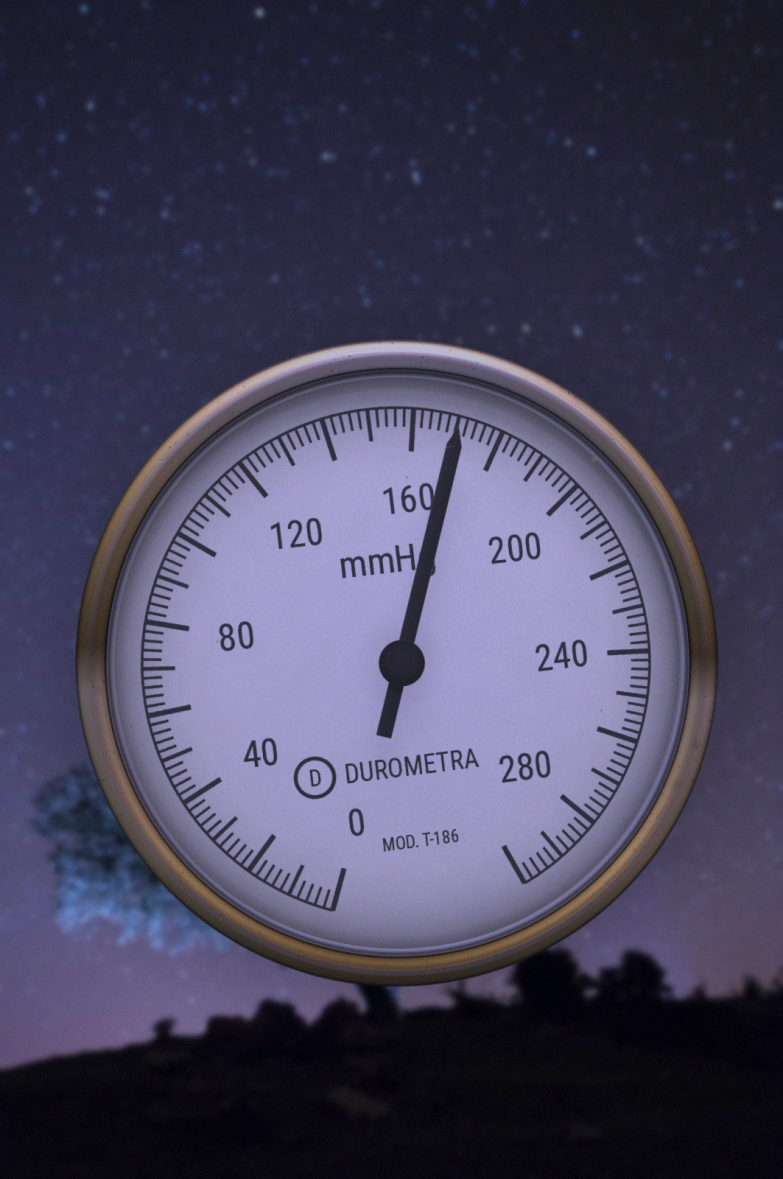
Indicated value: 170 mmHg
